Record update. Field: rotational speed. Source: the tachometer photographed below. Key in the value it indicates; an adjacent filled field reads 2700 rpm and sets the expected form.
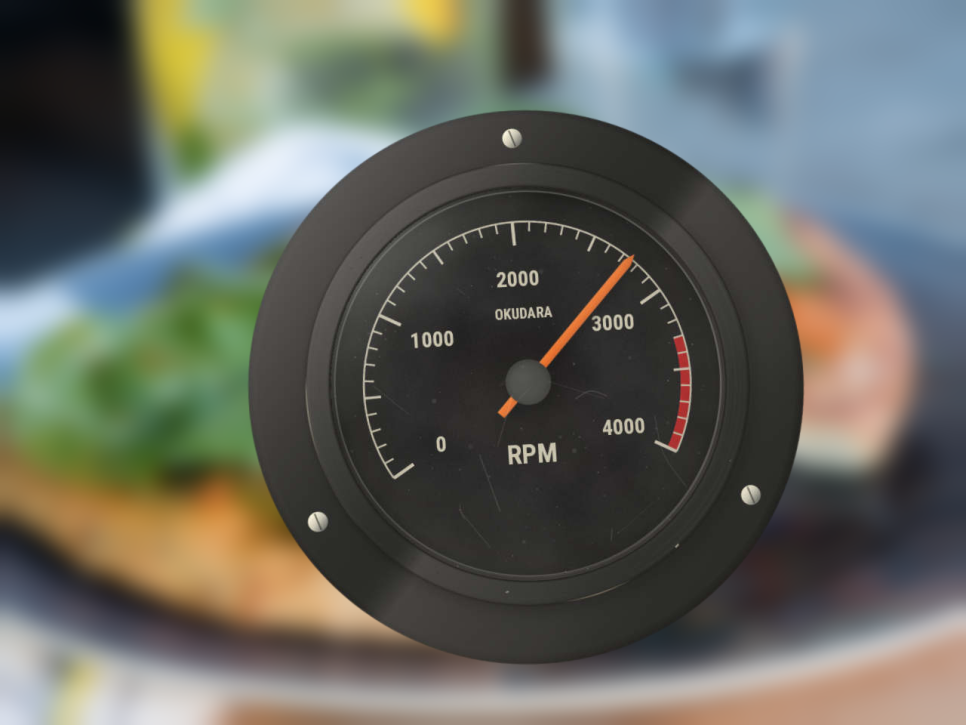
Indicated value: 2750 rpm
